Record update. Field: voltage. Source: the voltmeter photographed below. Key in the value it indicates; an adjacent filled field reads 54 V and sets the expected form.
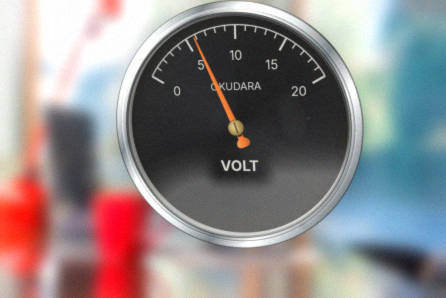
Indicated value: 6 V
